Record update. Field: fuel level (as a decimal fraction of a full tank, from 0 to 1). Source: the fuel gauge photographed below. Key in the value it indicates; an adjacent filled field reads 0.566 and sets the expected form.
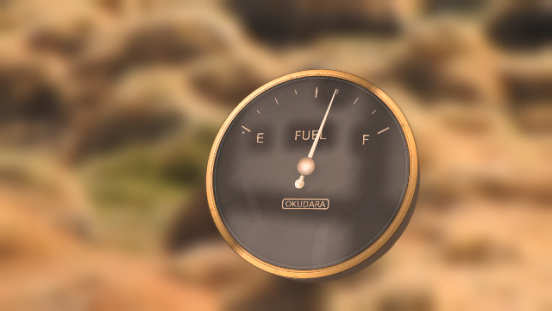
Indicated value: 0.625
